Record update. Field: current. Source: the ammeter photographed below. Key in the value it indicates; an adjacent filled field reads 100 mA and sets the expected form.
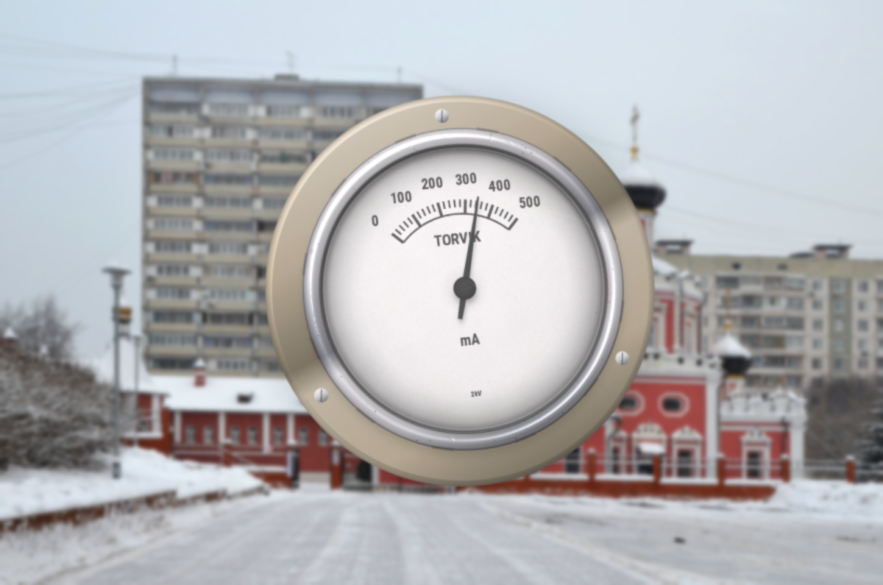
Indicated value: 340 mA
